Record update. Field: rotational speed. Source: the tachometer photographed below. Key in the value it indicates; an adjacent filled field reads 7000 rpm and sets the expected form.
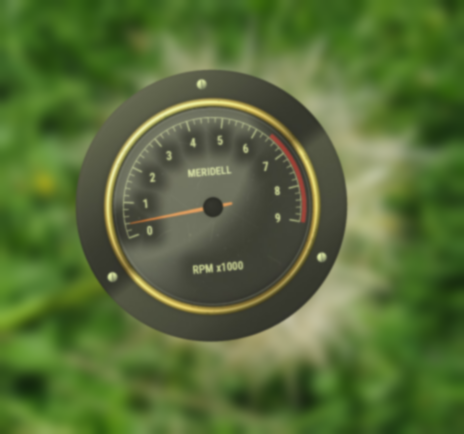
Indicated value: 400 rpm
